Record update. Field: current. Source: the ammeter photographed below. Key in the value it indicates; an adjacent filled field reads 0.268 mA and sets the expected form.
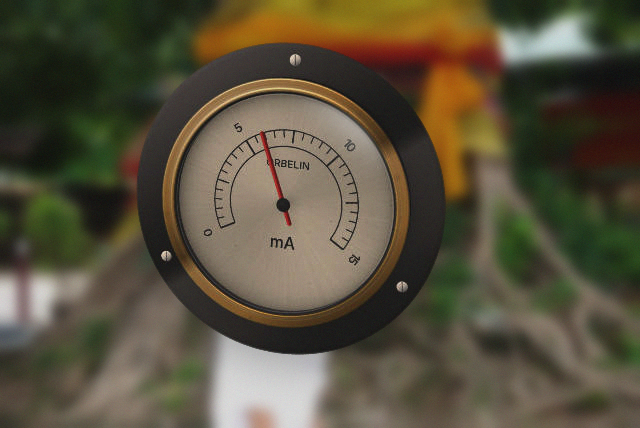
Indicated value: 6 mA
